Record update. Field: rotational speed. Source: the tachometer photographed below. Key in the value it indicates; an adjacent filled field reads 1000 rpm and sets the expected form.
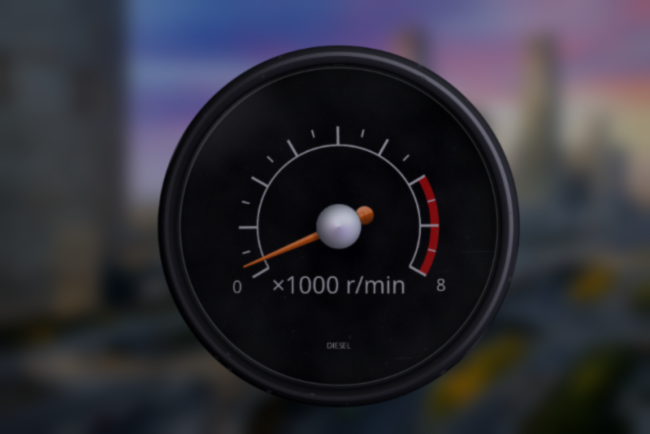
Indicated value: 250 rpm
